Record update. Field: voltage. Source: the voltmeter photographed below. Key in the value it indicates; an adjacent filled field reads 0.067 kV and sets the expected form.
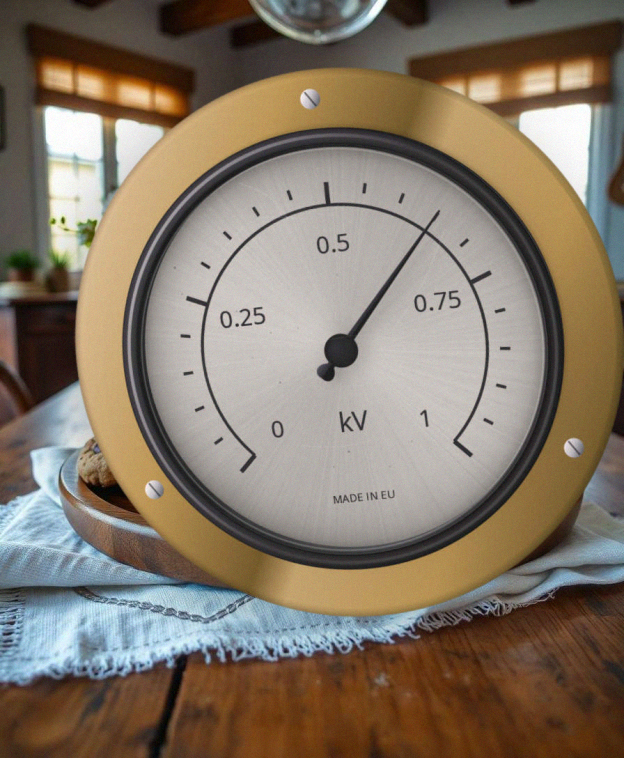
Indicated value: 0.65 kV
